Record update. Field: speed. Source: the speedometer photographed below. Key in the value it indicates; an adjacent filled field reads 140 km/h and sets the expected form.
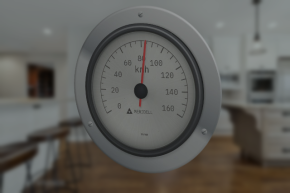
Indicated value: 85 km/h
